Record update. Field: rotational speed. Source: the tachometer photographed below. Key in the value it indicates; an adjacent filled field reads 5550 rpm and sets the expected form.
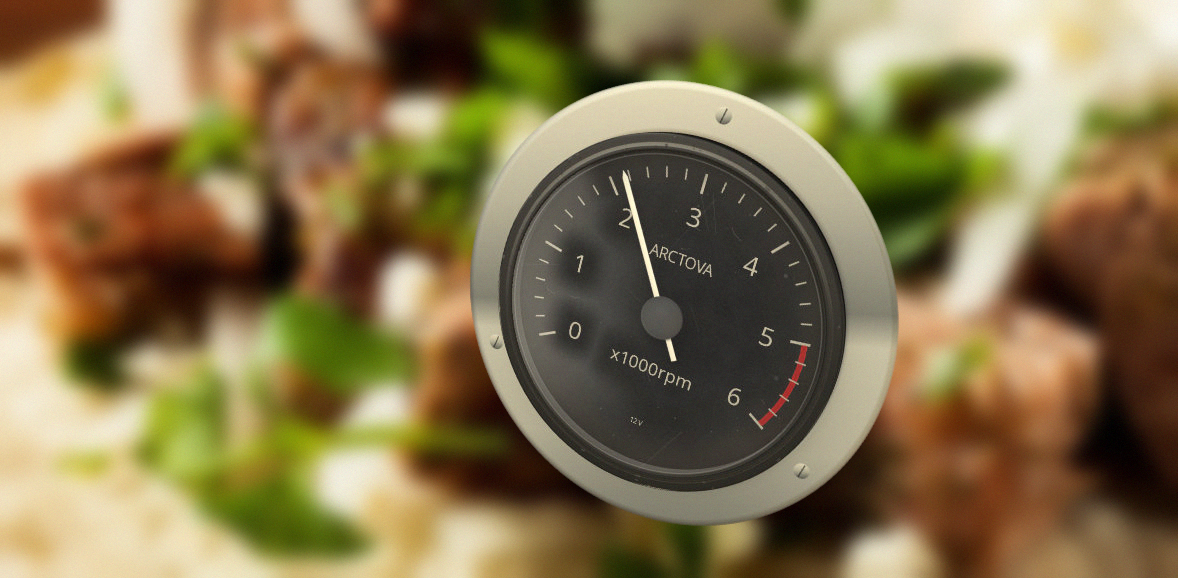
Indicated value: 2200 rpm
